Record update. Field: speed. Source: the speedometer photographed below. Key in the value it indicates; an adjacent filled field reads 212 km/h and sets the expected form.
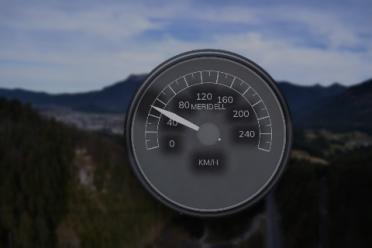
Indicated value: 50 km/h
